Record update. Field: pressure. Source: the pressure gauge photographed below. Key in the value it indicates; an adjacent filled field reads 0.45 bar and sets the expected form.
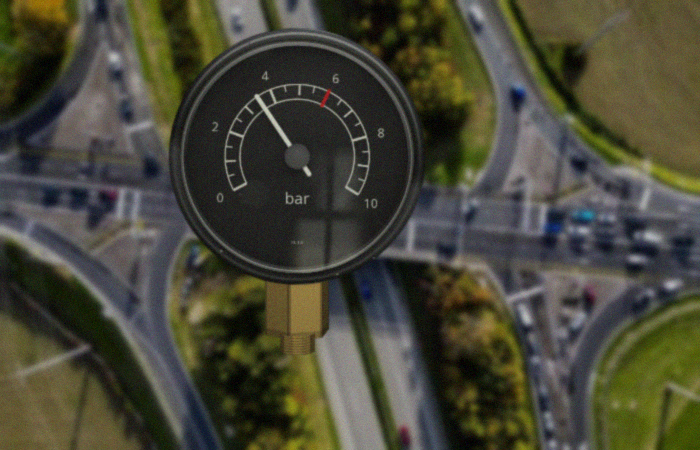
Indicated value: 3.5 bar
